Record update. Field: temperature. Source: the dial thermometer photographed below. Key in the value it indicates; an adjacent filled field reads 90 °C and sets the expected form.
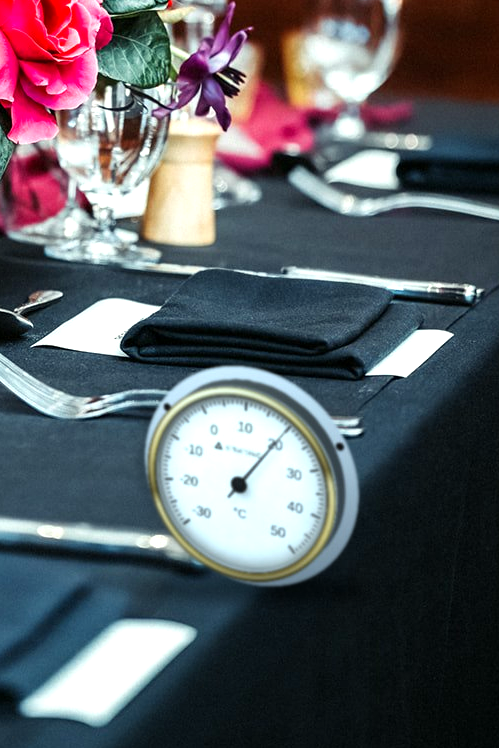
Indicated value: 20 °C
